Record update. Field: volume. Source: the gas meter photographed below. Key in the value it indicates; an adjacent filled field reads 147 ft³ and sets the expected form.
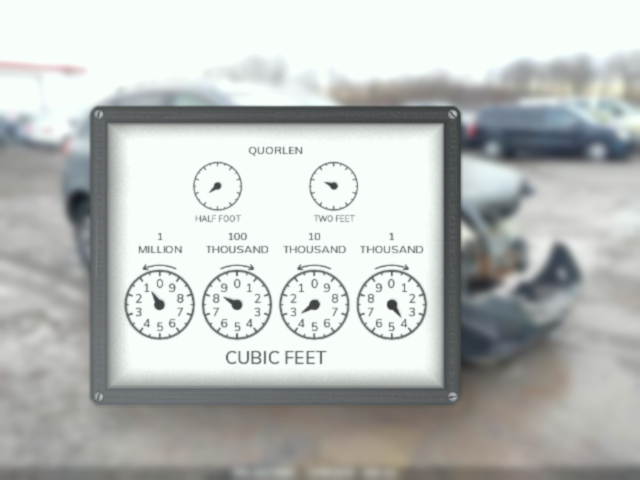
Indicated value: 83400 ft³
